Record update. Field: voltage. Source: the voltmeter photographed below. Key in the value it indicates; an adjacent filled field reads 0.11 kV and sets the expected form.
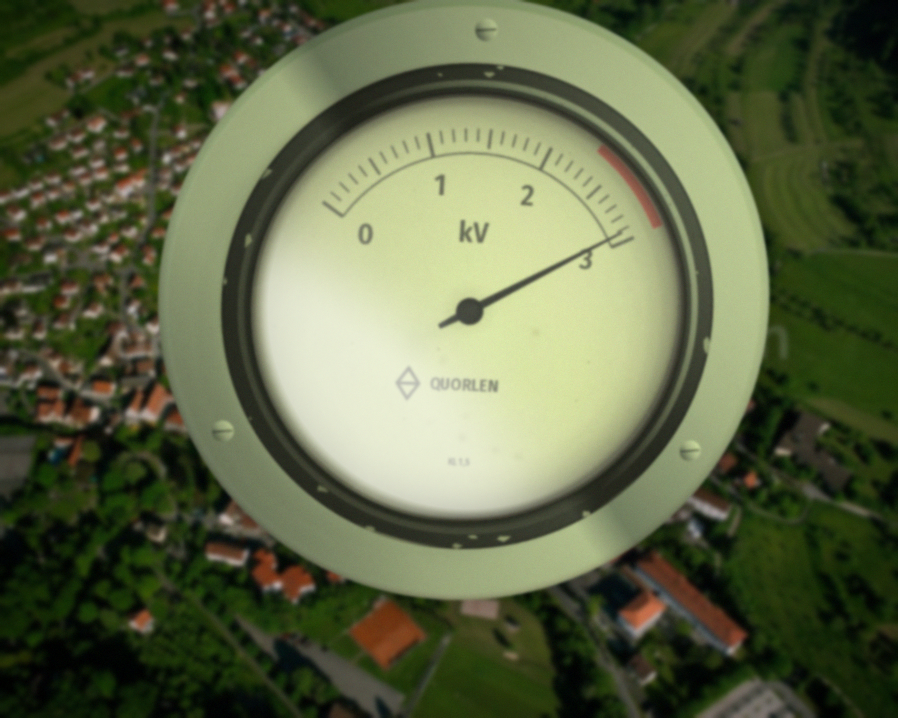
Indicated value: 2.9 kV
